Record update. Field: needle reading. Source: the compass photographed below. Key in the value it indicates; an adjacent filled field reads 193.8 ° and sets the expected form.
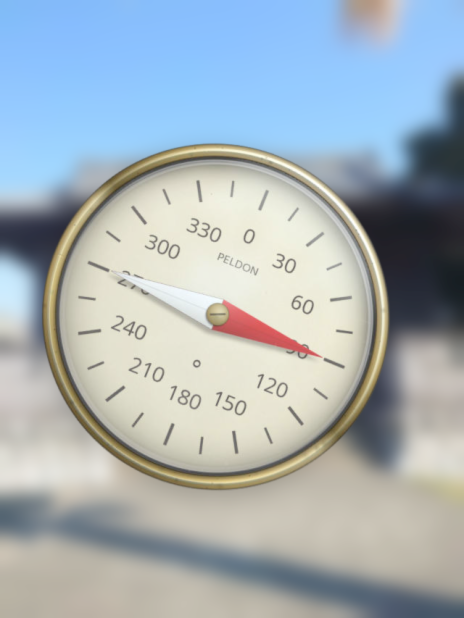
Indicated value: 90 °
